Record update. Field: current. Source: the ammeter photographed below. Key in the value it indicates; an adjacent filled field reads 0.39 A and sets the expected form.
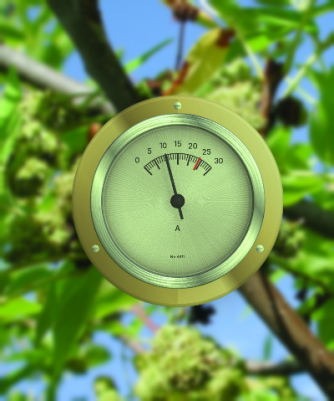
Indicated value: 10 A
